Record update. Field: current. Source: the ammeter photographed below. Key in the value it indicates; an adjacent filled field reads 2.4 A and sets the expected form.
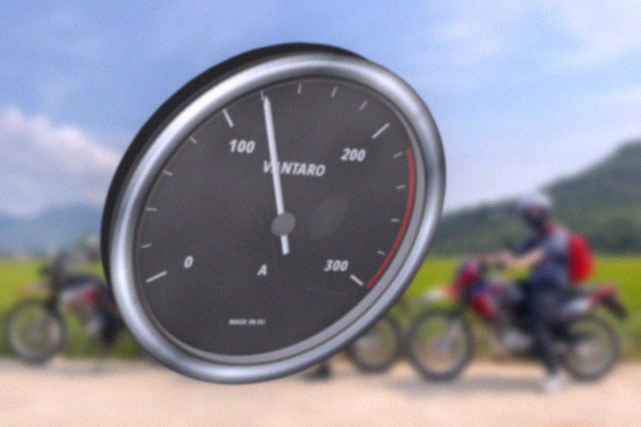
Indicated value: 120 A
